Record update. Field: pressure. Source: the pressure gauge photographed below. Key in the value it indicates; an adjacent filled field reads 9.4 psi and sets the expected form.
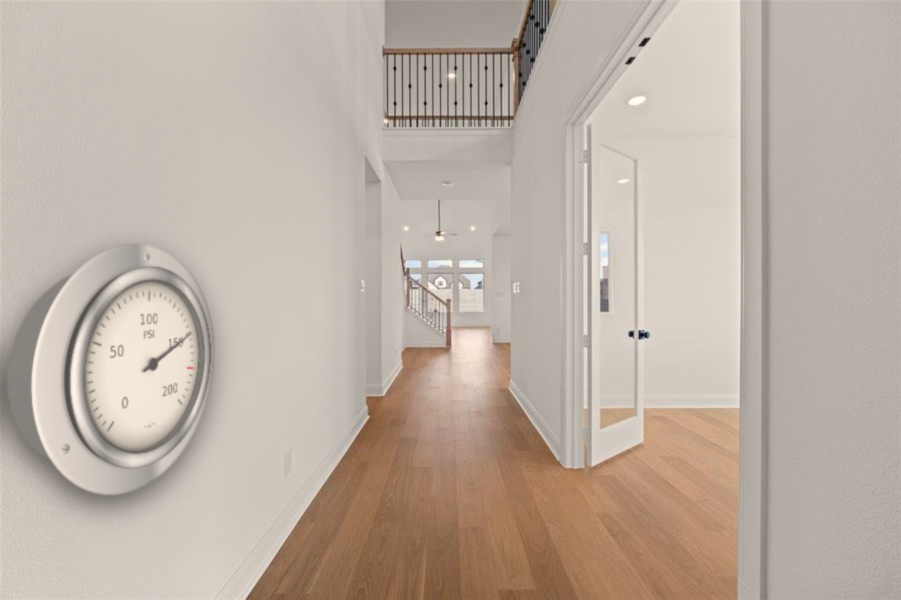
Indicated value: 150 psi
